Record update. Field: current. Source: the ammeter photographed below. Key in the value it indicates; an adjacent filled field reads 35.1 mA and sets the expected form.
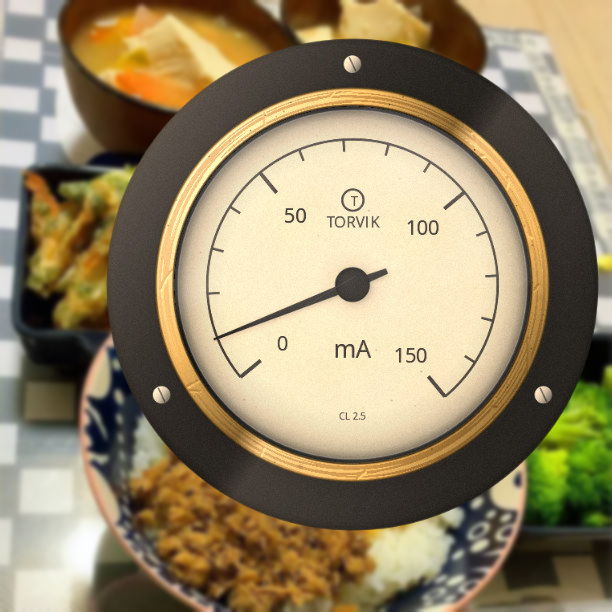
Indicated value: 10 mA
